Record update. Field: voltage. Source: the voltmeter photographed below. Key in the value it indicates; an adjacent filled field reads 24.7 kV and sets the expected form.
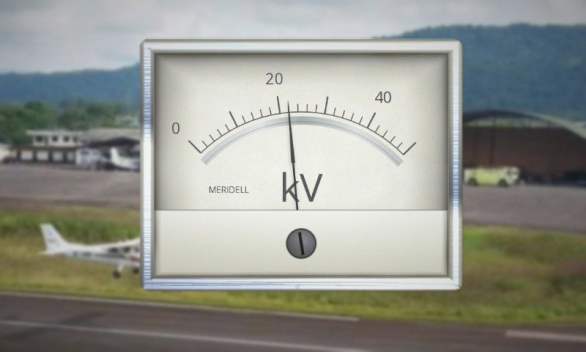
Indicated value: 22 kV
